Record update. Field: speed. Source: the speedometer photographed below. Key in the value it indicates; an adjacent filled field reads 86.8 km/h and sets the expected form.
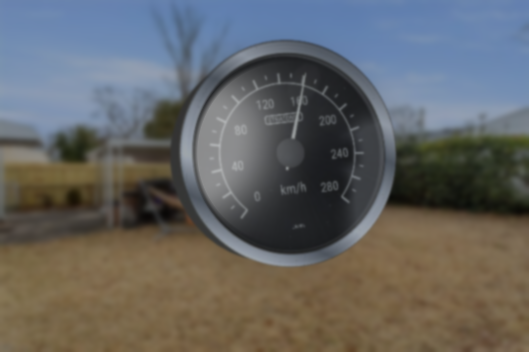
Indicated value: 160 km/h
